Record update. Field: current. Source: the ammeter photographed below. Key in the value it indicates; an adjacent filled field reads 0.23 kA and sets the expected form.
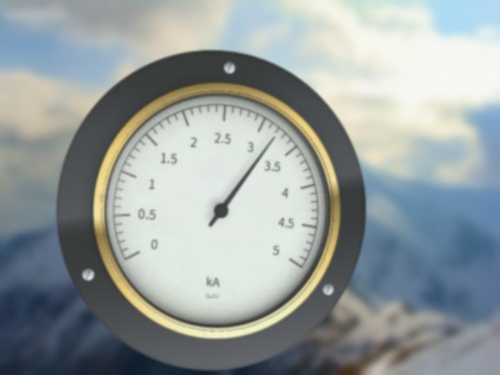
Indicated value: 3.2 kA
